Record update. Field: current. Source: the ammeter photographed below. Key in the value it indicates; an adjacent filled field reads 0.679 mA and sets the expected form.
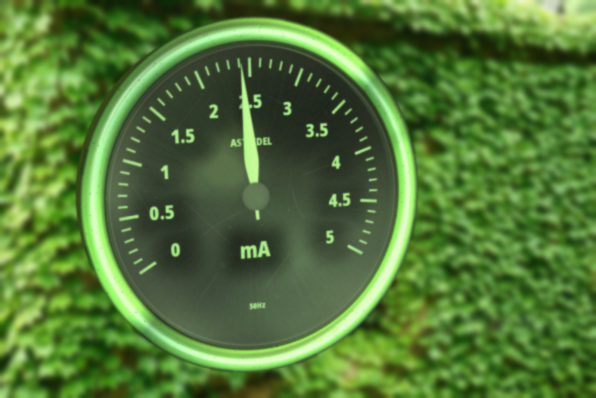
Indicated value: 2.4 mA
